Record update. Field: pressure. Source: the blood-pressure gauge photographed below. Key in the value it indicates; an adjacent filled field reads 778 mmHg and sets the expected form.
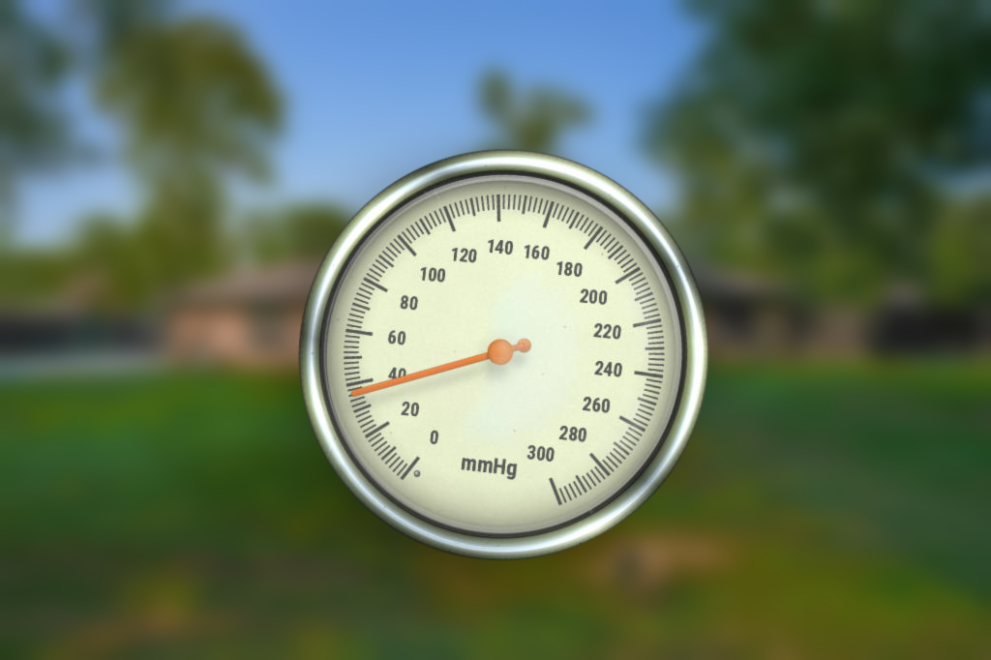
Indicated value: 36 mmHg
